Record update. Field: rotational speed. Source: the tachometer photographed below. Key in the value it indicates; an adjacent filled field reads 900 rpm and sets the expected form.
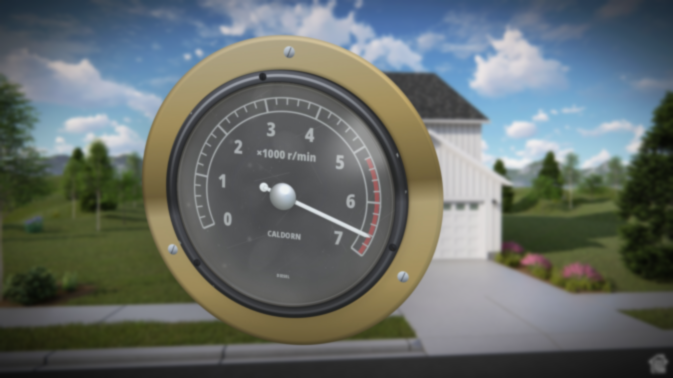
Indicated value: 6600 rpm
